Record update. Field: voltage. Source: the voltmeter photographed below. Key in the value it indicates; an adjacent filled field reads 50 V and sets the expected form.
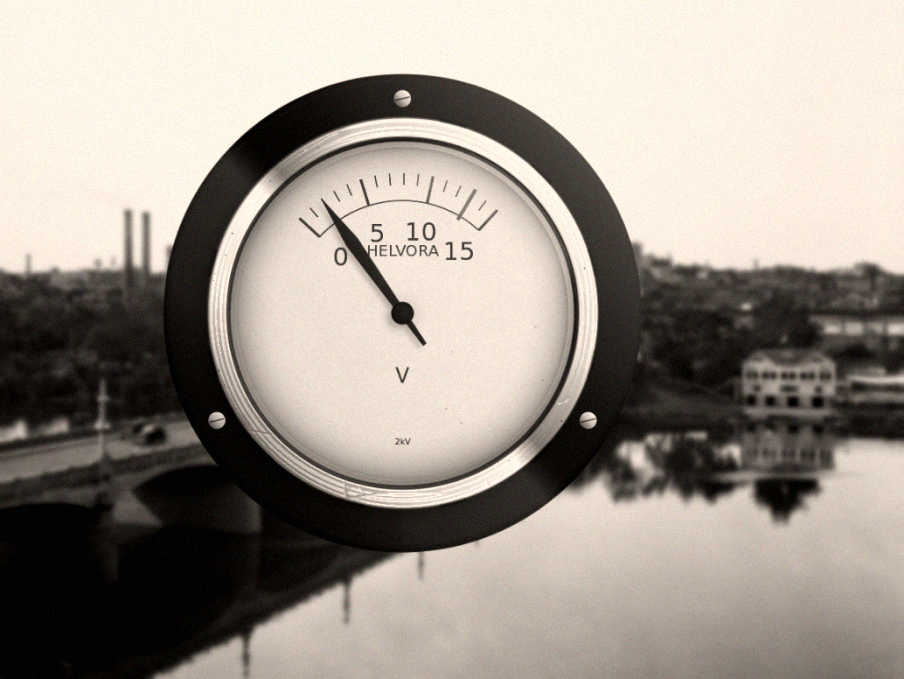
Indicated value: 2 V
